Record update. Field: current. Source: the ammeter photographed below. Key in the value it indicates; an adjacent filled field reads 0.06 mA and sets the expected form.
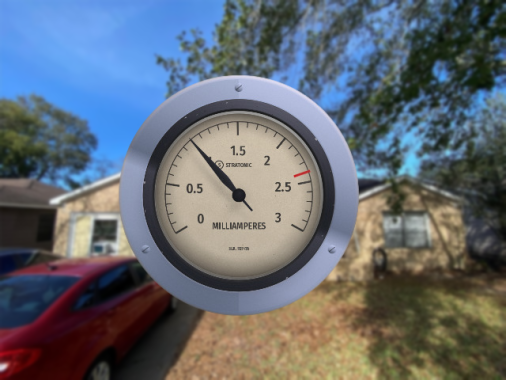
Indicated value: 1 mA
